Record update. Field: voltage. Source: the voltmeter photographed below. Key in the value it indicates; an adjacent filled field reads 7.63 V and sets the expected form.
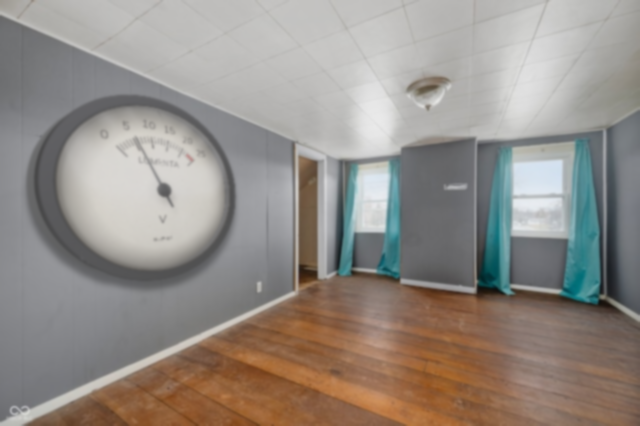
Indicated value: 5 V
